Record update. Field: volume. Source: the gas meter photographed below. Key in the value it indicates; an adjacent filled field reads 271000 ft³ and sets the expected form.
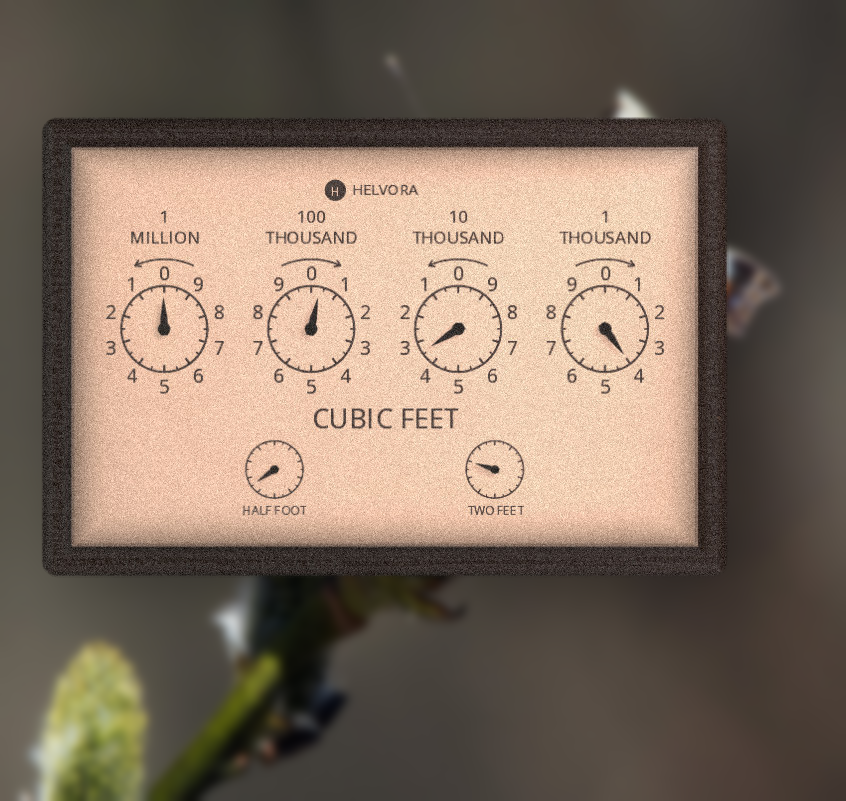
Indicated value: 3400 ft³
